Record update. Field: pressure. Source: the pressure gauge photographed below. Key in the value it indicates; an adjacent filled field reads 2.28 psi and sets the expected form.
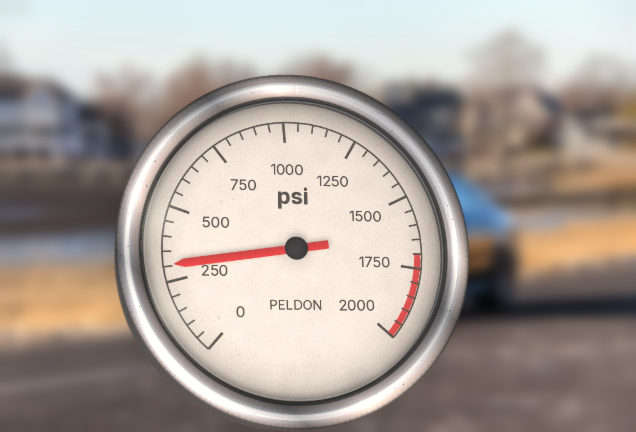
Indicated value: 300 psi
